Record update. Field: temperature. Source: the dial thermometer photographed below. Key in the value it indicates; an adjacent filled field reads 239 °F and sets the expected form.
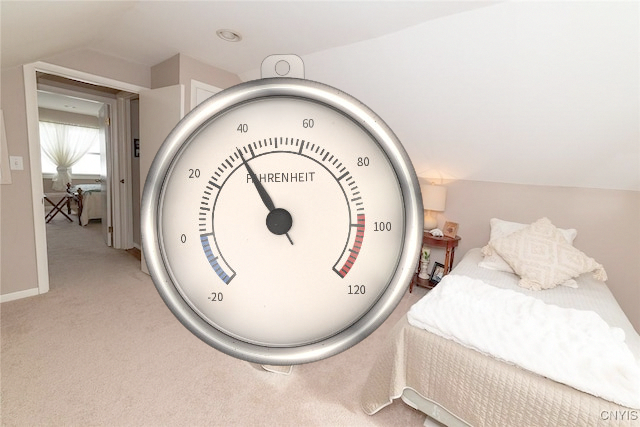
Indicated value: 36 °F
